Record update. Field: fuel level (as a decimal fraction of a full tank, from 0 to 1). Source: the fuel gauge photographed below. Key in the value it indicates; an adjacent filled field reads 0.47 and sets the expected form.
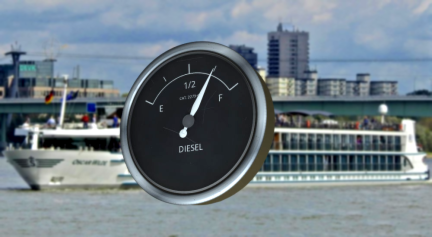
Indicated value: 0.75
